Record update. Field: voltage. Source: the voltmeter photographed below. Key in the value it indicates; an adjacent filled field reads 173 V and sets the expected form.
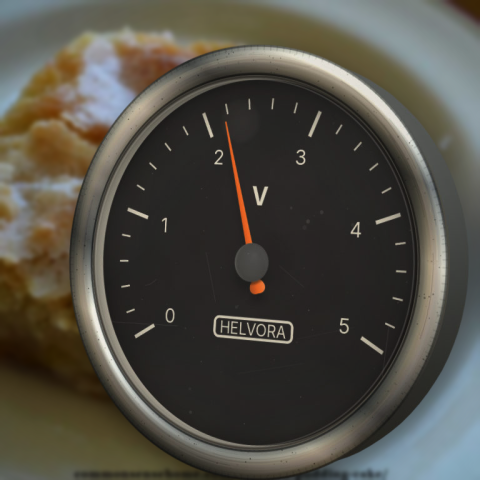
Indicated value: 2.2 V
